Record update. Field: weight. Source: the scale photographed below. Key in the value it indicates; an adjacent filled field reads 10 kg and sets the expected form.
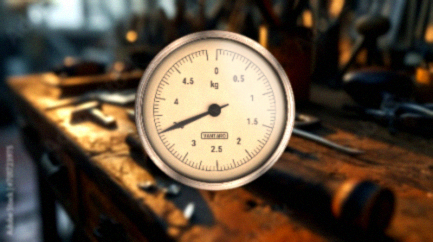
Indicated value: 3.5 kg
